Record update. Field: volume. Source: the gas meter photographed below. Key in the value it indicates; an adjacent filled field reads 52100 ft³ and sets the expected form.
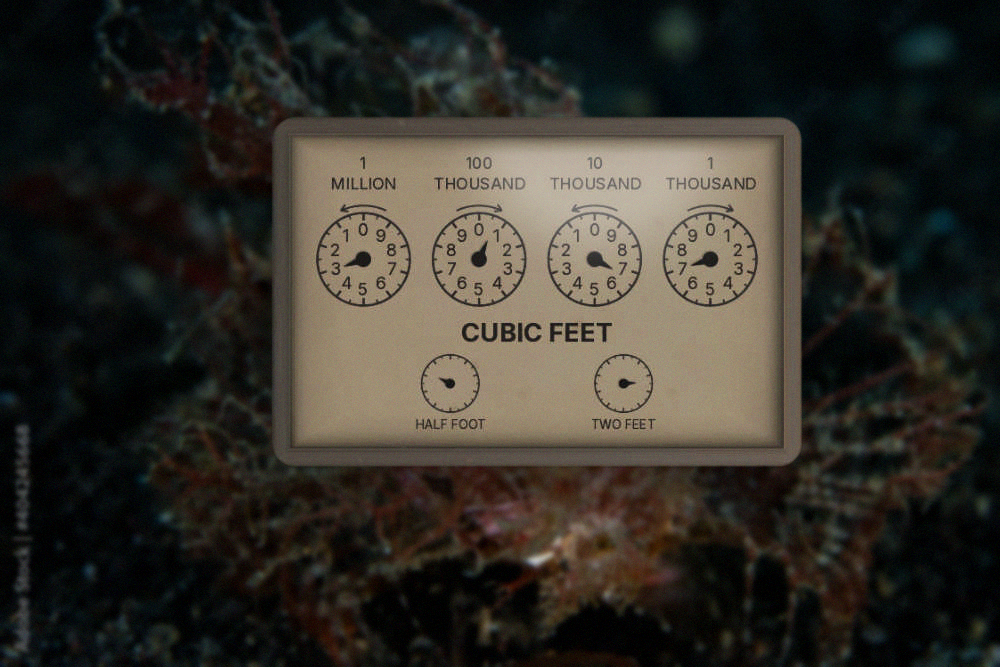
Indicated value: 306700 ft³
